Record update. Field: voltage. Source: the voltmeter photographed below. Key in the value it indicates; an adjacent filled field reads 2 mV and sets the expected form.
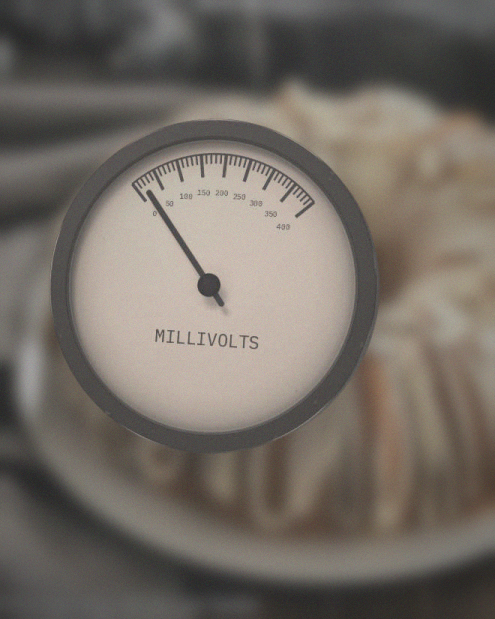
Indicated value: 20 mV
